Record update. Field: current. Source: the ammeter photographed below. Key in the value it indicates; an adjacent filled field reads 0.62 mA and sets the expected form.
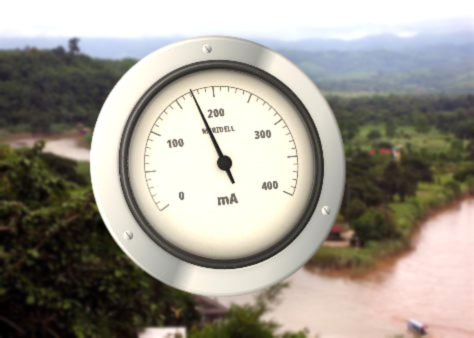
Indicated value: 170 mA
